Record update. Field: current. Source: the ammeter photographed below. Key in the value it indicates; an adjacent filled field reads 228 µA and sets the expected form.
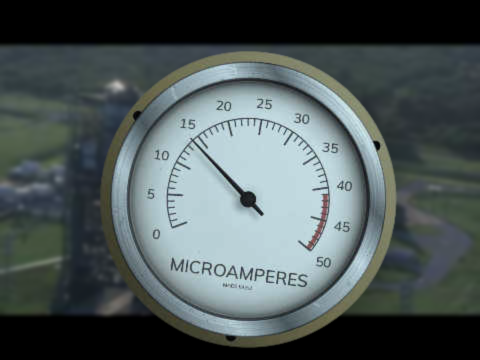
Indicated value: 14 µA
